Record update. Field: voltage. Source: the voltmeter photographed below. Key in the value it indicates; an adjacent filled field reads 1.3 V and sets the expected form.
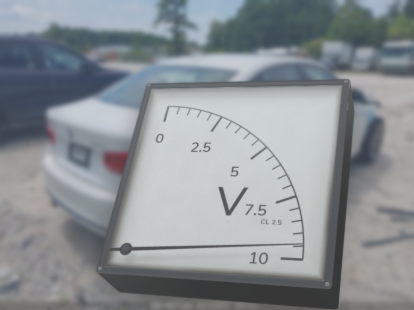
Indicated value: 9.5 V
